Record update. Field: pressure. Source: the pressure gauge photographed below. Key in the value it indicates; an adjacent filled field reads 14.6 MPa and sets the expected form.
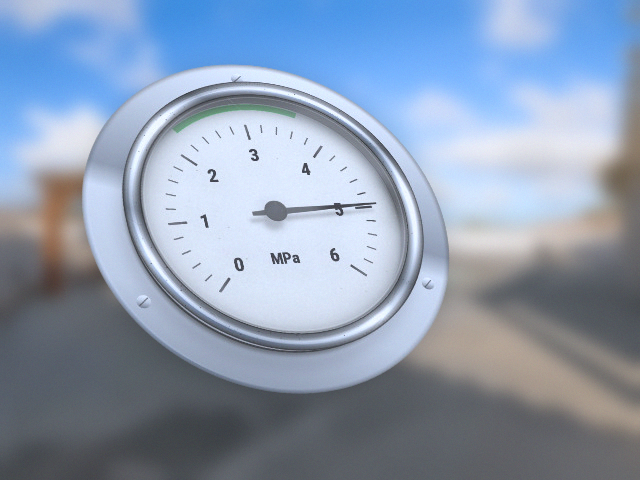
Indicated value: 5 MPa
